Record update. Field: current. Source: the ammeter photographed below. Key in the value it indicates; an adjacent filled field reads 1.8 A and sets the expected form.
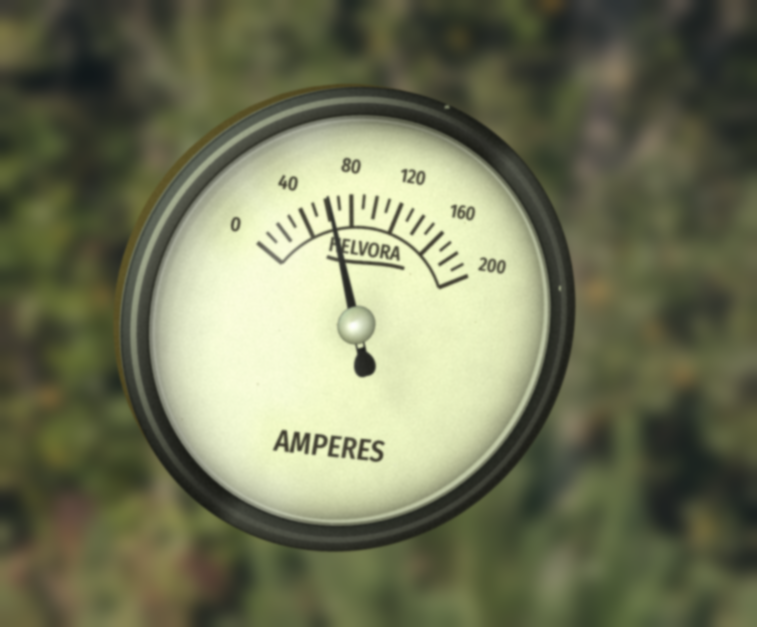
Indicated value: 60 A
